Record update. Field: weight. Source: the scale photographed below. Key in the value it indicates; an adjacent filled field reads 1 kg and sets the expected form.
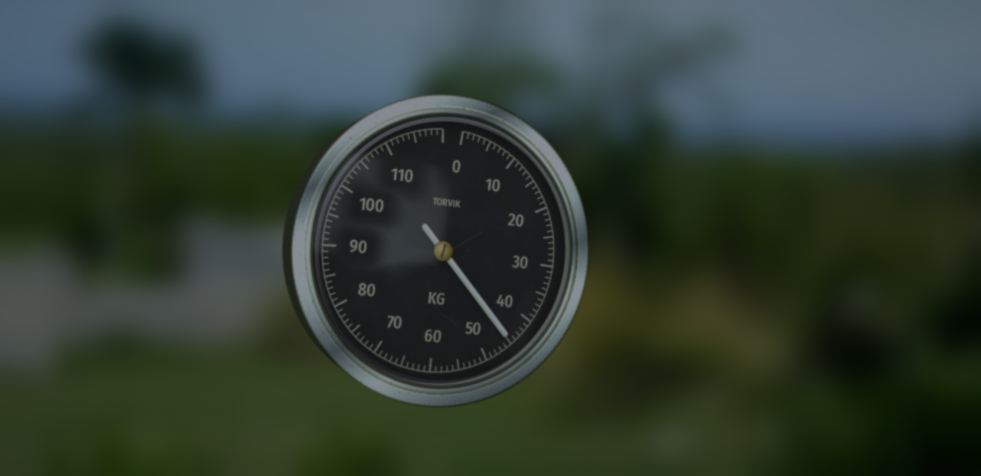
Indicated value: 45 kg
